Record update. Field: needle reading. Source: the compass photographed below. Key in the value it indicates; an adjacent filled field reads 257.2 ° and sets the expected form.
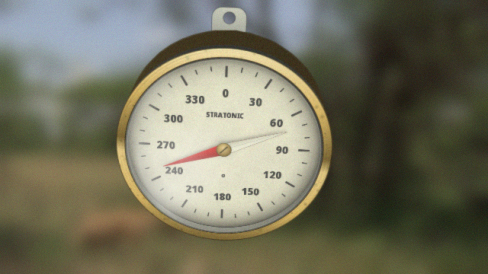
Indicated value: 250 °
